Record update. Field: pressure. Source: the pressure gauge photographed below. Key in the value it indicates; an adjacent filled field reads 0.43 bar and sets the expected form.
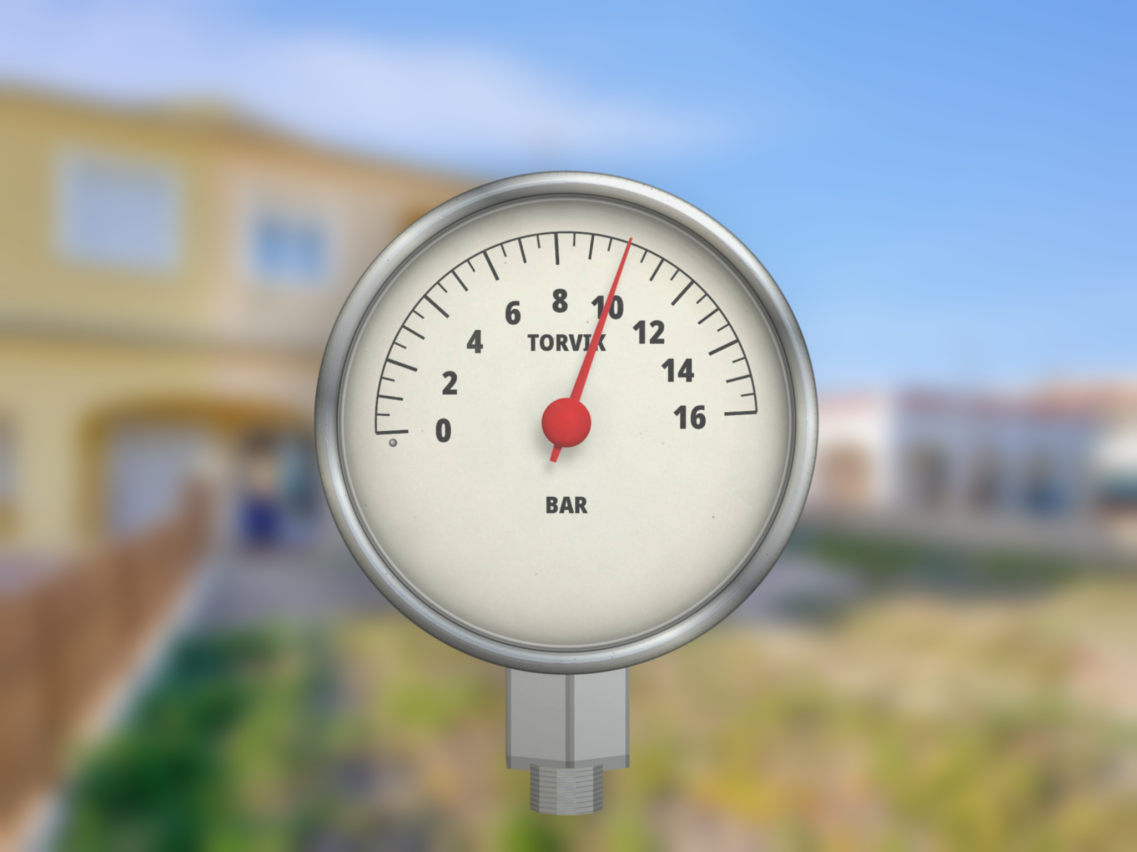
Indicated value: 10 bar
